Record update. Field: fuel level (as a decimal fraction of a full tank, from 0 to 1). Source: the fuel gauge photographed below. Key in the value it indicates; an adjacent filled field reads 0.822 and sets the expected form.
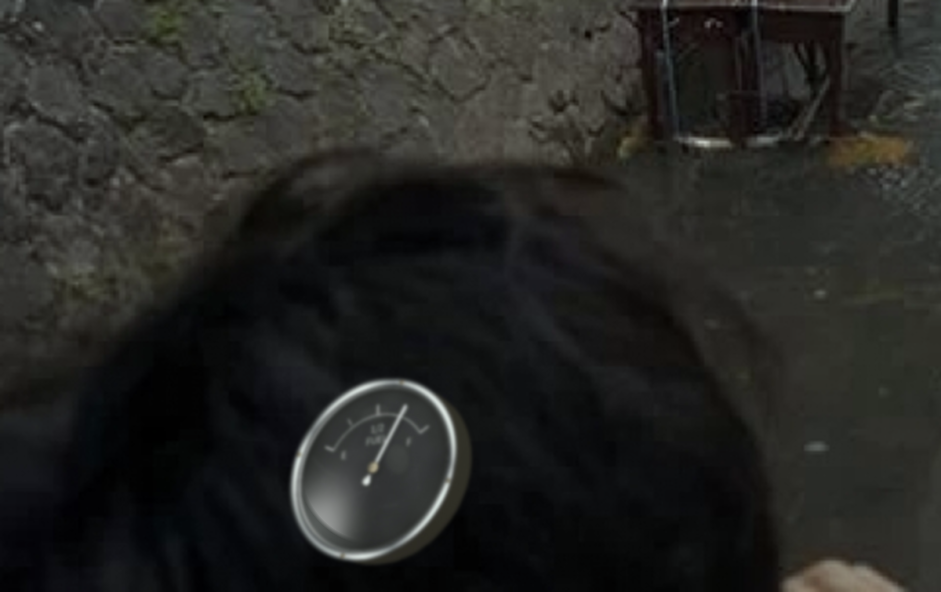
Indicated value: 0.75
